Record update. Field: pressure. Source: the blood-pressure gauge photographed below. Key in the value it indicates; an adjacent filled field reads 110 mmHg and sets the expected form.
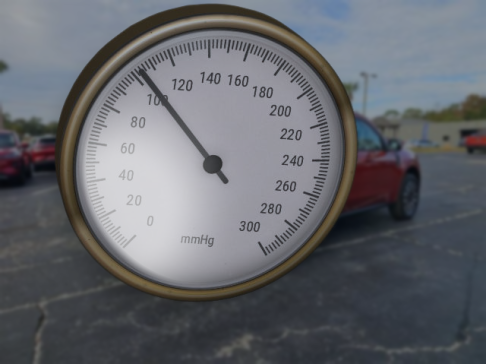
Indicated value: 104 mmHg
